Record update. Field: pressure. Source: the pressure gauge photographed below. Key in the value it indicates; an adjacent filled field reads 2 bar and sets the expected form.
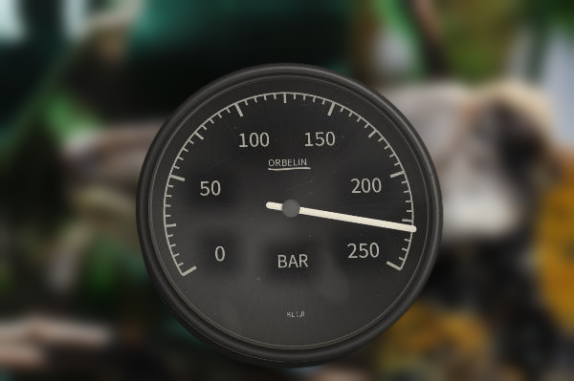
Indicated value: 230 bar
